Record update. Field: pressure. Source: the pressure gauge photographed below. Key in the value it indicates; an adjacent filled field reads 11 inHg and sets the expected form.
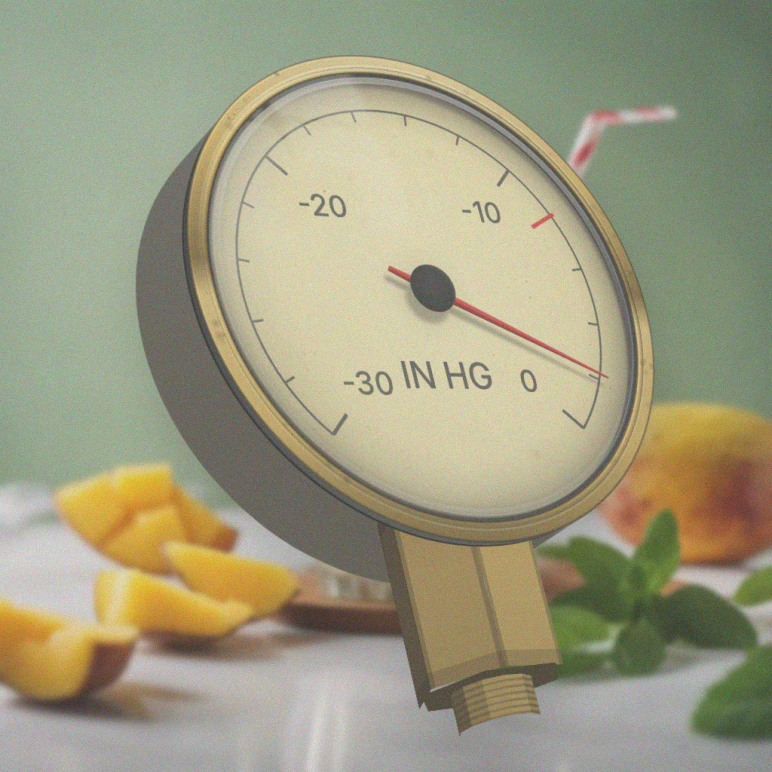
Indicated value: -2 inHg
